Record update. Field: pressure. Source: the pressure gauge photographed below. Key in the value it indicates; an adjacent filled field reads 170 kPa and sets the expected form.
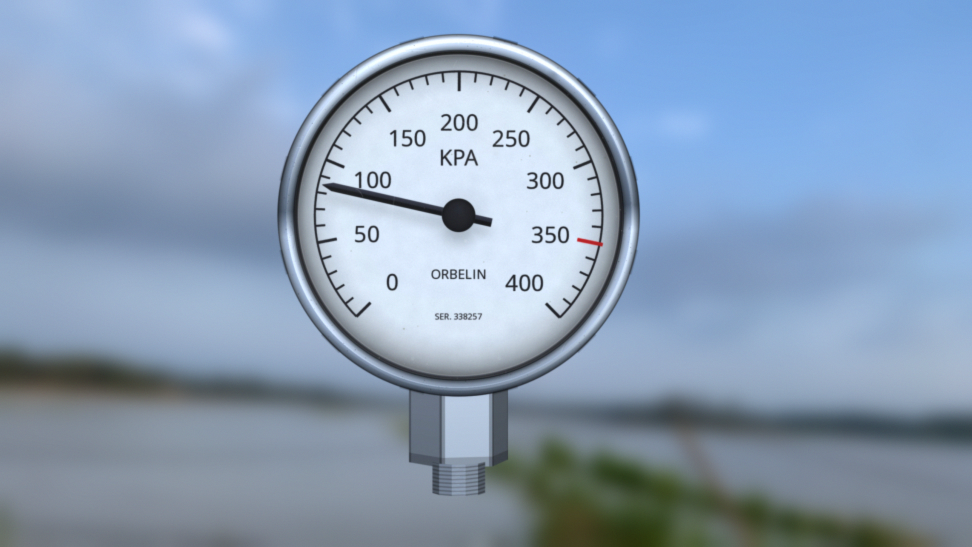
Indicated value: 85 kPa
